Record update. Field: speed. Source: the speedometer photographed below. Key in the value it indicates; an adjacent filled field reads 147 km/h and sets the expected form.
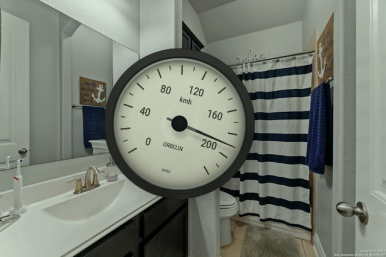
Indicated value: 190 km/h
